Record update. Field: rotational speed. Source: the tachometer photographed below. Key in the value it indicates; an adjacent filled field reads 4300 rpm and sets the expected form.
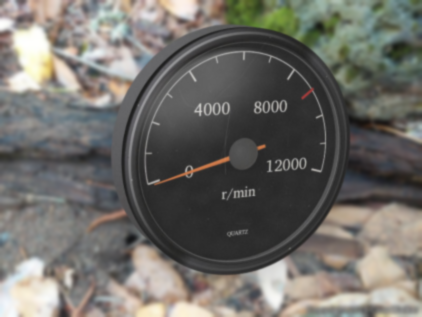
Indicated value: 0 rpm
